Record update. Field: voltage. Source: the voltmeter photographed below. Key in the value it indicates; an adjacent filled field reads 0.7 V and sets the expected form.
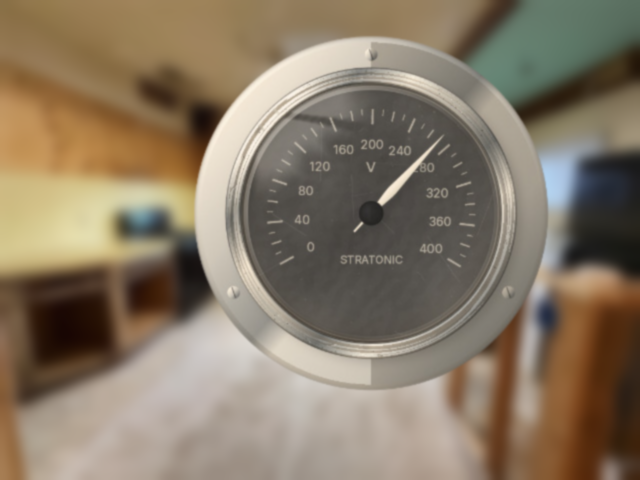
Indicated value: 270 V
